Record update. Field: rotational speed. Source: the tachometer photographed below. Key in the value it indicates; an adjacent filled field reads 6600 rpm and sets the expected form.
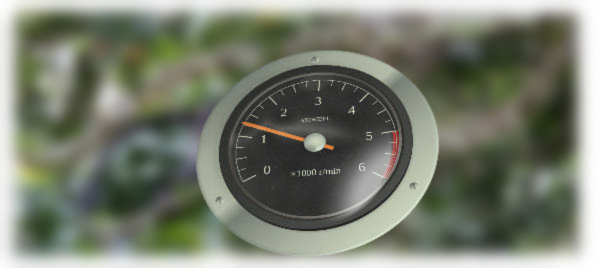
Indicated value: 1250 rpm
